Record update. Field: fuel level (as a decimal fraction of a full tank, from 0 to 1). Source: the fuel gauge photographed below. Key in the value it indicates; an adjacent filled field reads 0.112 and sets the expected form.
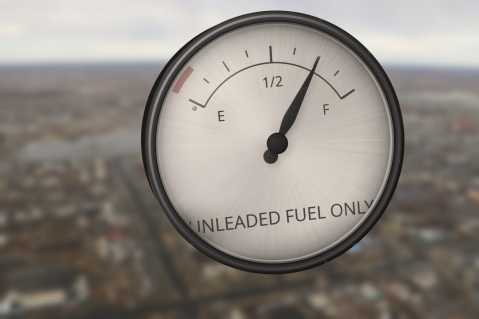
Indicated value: 0.75
